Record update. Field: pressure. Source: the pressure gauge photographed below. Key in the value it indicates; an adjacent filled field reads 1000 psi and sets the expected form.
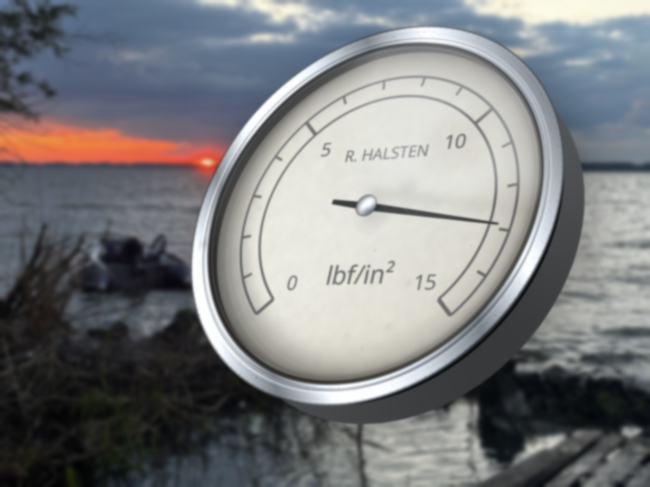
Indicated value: 13 psi
